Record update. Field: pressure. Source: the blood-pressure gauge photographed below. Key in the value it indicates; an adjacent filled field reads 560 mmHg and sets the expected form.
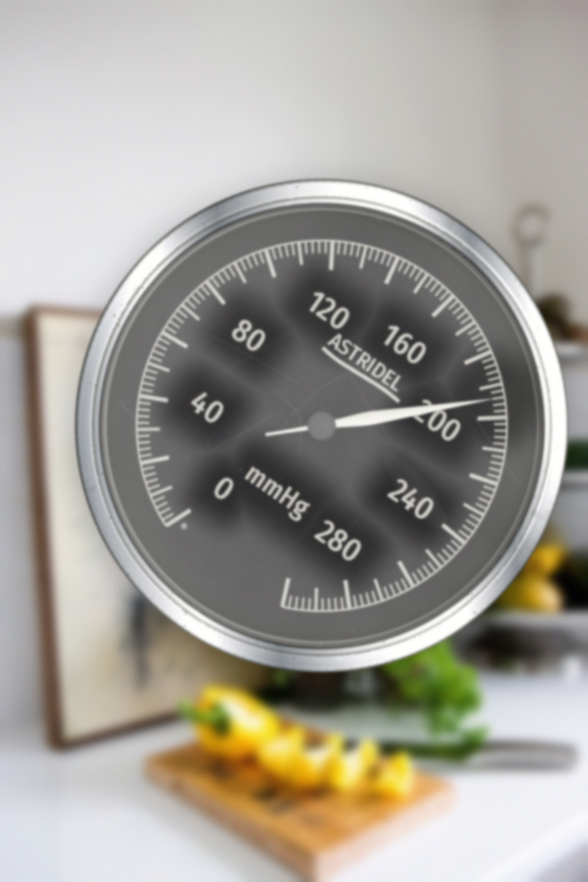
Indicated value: 194 mmHg
